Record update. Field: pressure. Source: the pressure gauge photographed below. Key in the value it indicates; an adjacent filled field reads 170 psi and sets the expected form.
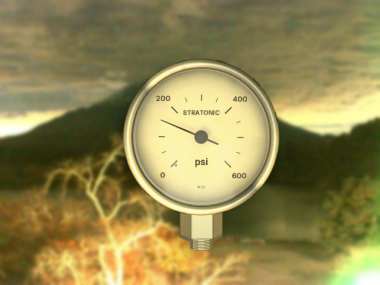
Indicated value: 150 psi
